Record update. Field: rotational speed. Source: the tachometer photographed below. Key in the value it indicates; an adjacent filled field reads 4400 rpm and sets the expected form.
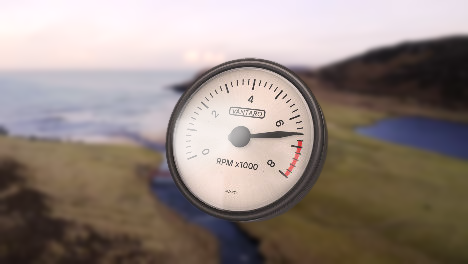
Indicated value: 6600 rpm
